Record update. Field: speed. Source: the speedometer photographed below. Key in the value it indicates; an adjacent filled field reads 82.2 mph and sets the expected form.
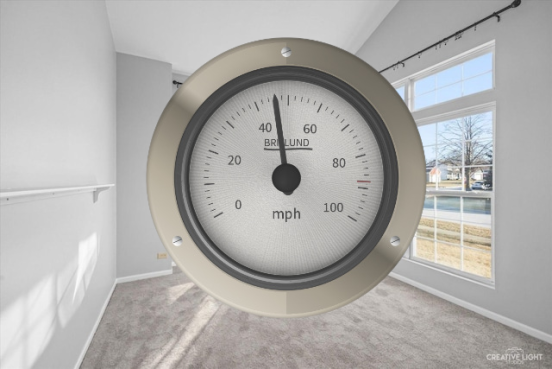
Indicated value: 46 mph
